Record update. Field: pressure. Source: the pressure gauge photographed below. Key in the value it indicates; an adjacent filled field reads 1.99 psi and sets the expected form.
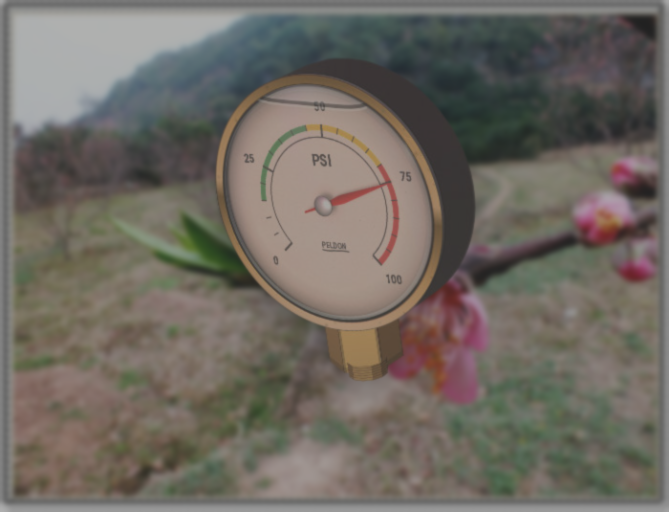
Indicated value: 75 psi
